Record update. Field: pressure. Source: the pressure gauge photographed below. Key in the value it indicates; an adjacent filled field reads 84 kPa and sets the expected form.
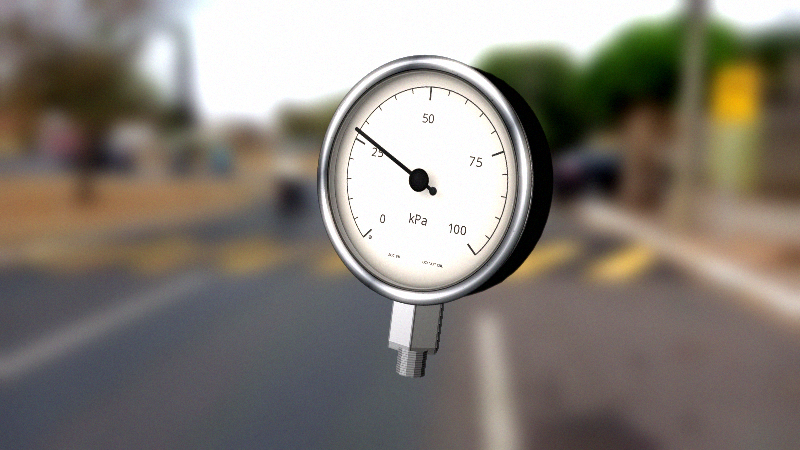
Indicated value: 27.5 kPa
